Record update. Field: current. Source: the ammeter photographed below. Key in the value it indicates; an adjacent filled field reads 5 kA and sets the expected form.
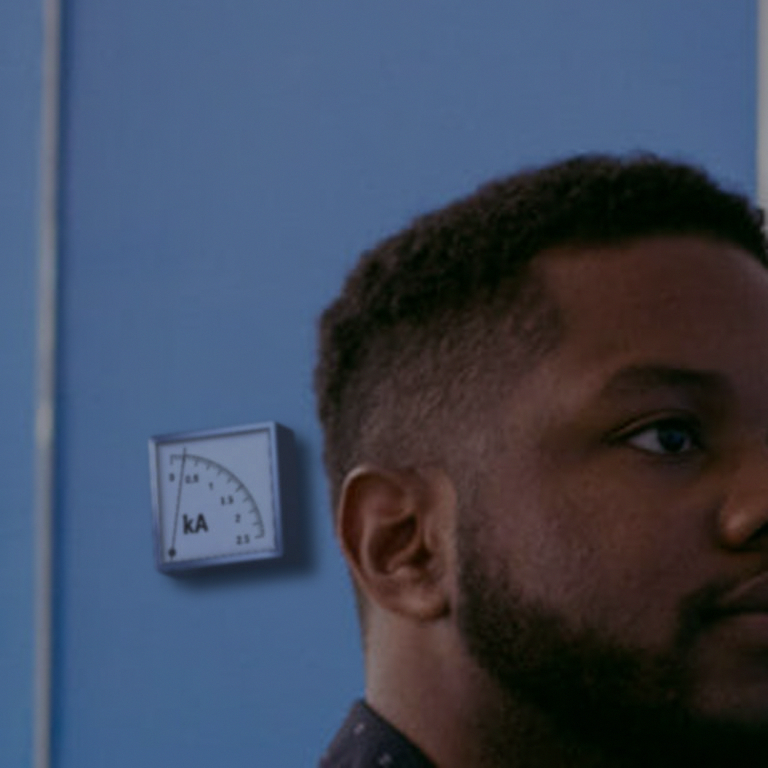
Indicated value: 0.25 kA
